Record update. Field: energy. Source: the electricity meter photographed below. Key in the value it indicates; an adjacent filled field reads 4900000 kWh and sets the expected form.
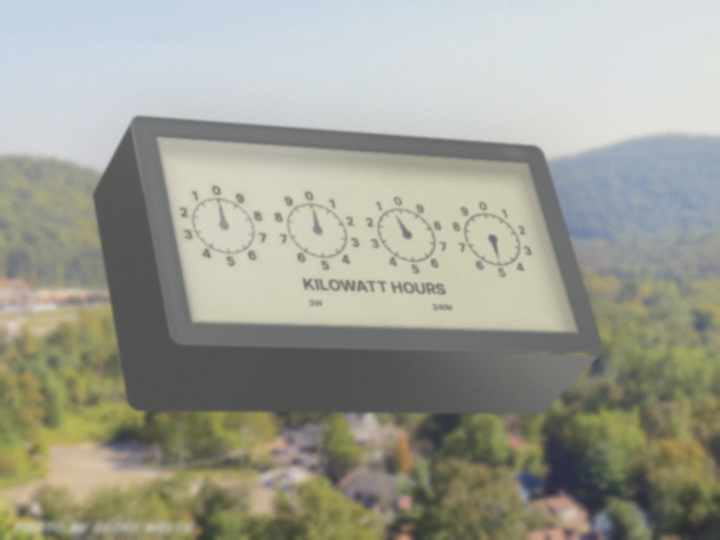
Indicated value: 5 kWh
